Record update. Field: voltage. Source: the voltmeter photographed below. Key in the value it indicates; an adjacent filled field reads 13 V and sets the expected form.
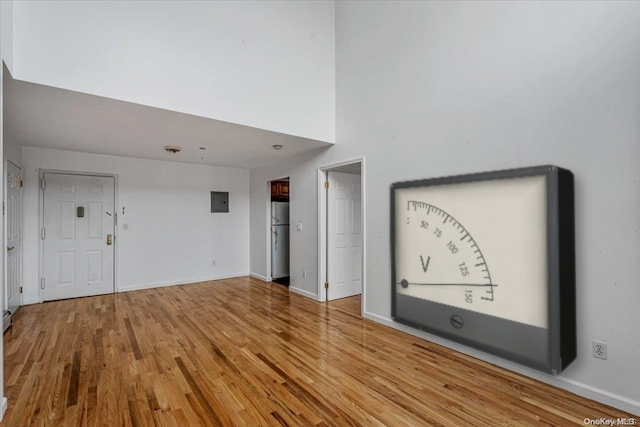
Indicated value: 140 V
